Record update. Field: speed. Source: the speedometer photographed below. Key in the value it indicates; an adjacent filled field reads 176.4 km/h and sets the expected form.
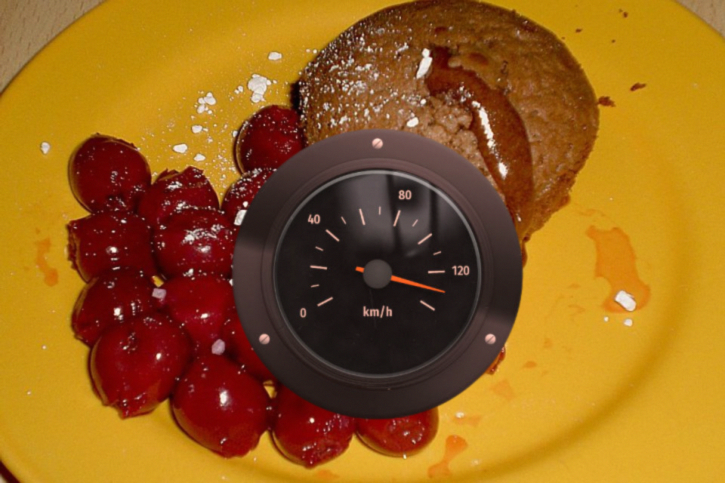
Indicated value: 130 km/h
